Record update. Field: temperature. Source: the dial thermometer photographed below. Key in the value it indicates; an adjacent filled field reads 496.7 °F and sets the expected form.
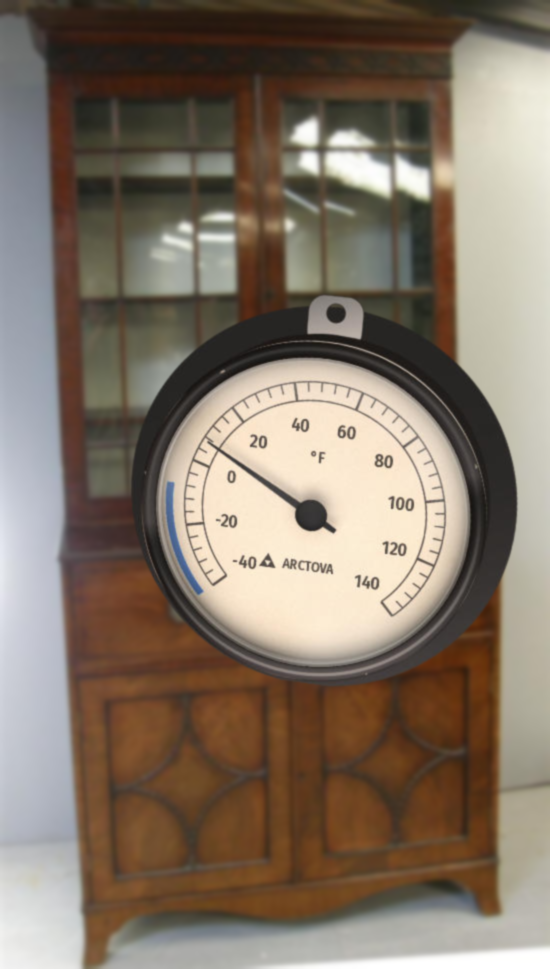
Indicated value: 8 °F
